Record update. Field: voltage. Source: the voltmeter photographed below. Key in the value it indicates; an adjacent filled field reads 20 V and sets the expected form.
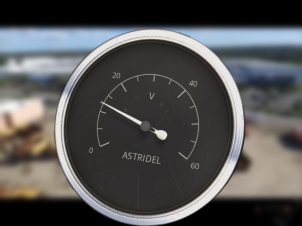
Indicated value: 12.5 V
